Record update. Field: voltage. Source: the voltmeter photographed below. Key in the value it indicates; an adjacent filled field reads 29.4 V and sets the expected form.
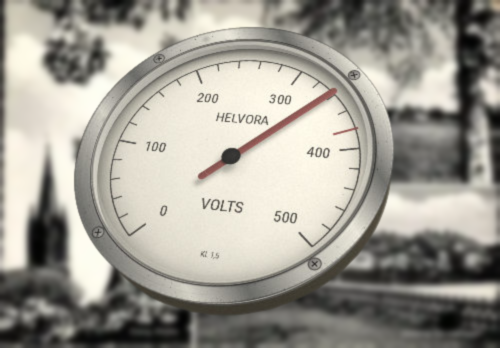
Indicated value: 340 V
